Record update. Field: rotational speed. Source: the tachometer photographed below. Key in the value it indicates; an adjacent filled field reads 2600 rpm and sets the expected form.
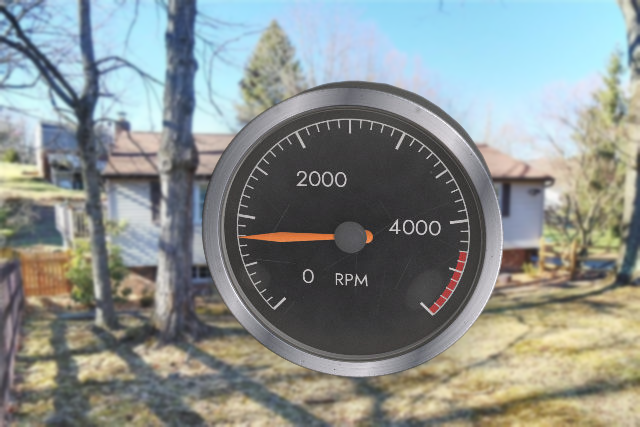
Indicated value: 800 rpm
